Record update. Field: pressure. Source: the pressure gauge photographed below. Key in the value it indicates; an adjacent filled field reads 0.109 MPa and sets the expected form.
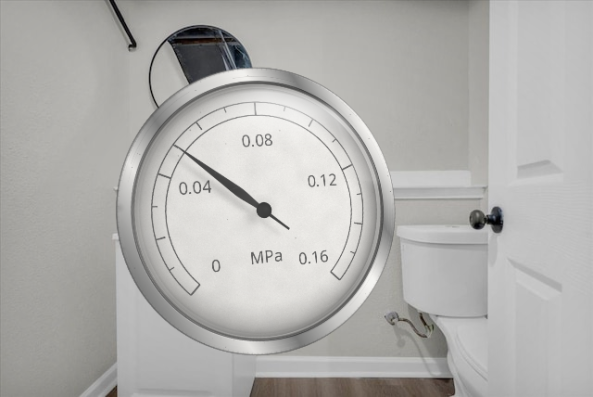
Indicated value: 0.05 MPa
